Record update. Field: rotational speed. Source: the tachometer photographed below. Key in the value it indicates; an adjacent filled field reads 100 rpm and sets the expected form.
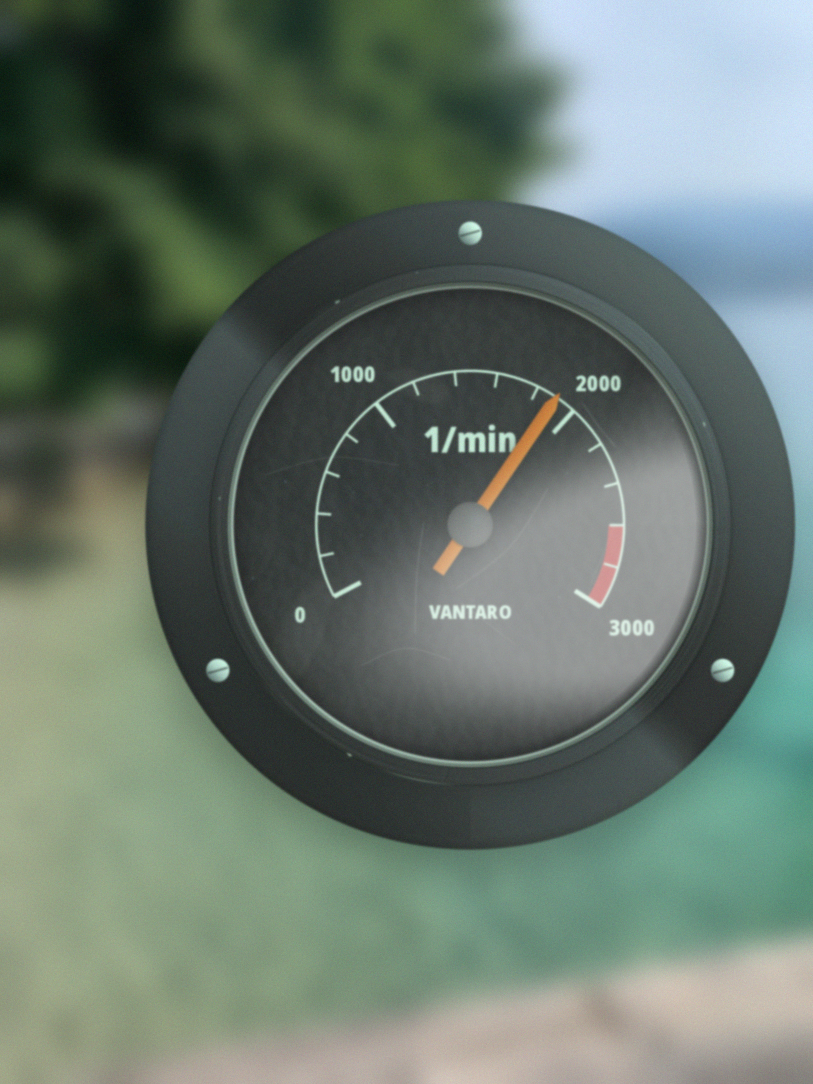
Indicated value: 1900 rpm
